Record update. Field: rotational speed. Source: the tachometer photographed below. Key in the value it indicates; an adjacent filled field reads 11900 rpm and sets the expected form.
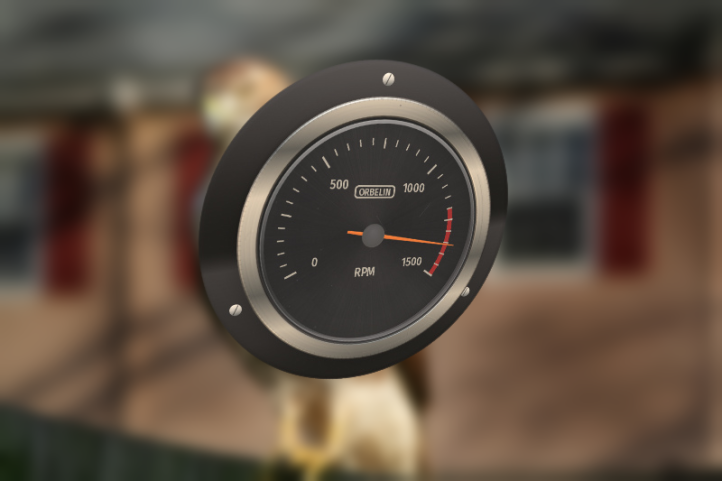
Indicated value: 1350 rpm
